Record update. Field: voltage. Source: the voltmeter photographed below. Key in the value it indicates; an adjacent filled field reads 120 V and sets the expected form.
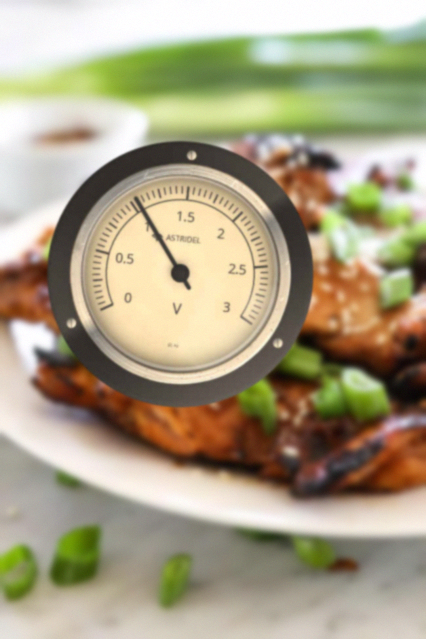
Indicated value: 1.05 V
